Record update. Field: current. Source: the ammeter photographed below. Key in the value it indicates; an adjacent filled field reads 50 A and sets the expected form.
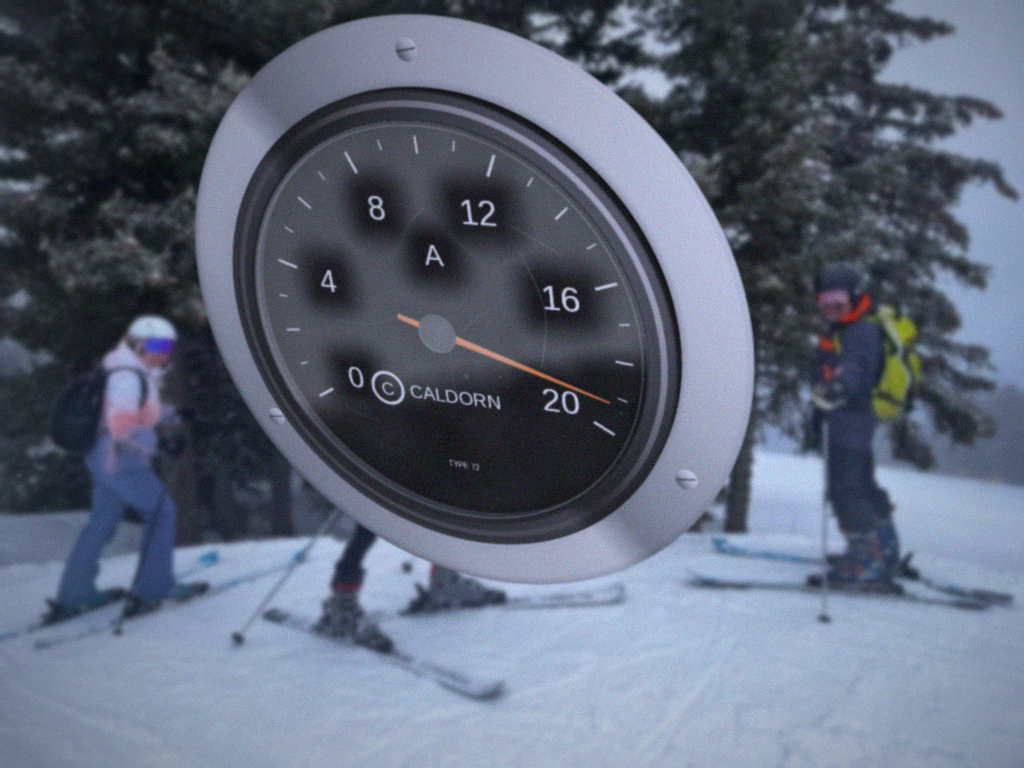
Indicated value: 19 A
